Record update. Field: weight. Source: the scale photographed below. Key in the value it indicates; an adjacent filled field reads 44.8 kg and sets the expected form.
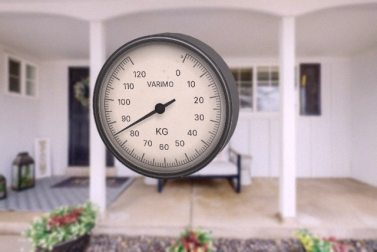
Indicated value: 85 kg
